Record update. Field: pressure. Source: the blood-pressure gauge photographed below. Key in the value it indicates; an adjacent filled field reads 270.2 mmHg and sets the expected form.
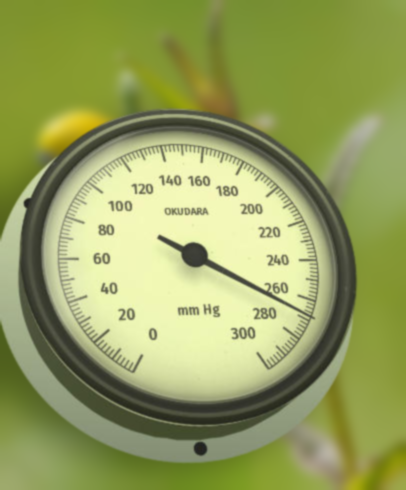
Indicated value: 270 mmHg
